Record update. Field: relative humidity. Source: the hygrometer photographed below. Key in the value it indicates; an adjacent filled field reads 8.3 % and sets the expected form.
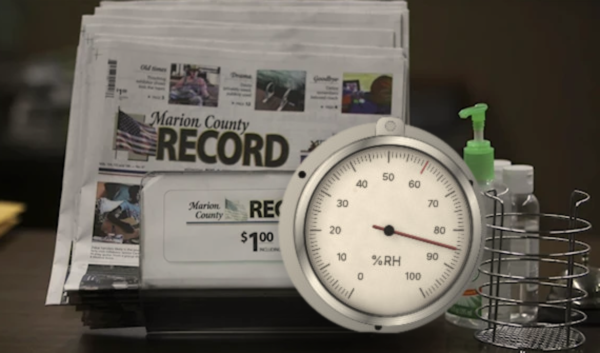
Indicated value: 85 %
